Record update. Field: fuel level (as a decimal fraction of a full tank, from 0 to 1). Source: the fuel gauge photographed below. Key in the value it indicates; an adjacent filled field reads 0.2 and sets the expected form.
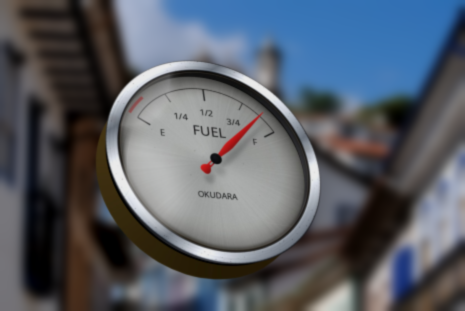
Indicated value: 0.875
